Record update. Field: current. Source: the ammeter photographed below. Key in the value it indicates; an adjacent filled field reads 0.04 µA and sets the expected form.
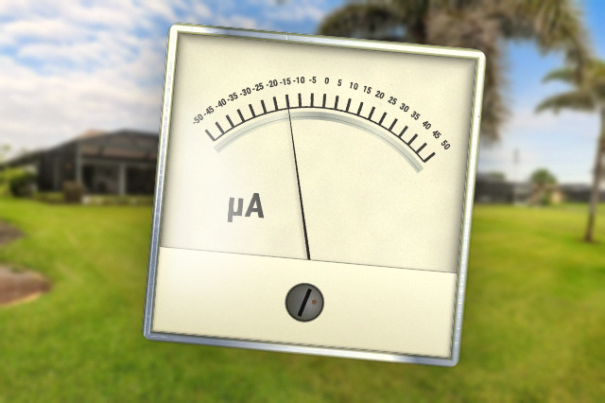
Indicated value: -15 µA
